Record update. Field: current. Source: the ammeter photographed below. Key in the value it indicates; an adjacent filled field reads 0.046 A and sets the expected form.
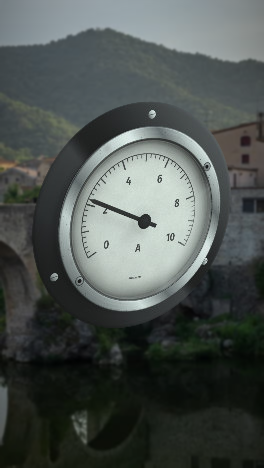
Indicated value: 2.2 A
